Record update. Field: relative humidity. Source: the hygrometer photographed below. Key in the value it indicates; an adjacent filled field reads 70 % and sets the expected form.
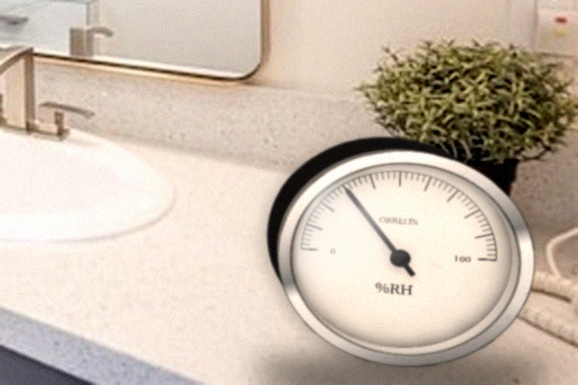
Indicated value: 30 %
